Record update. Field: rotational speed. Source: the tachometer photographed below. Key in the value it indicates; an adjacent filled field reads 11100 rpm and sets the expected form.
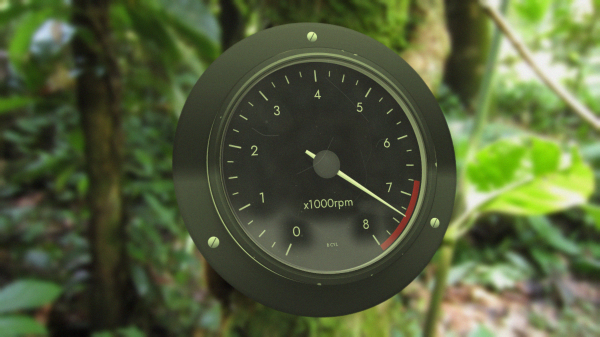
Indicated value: 7375 rpm
